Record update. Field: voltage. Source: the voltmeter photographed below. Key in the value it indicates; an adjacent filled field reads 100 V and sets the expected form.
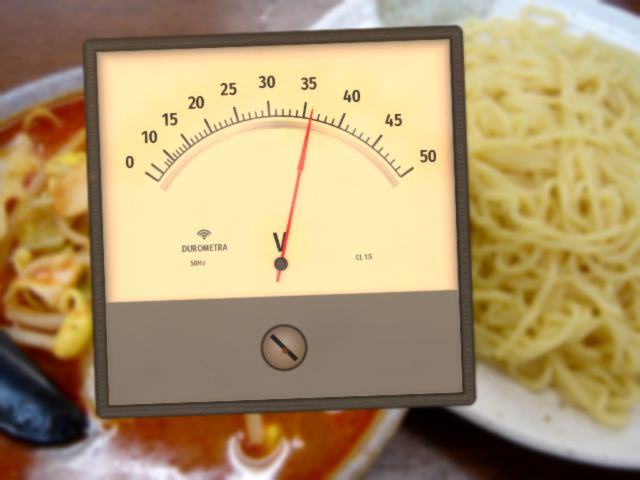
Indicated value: 36 V
